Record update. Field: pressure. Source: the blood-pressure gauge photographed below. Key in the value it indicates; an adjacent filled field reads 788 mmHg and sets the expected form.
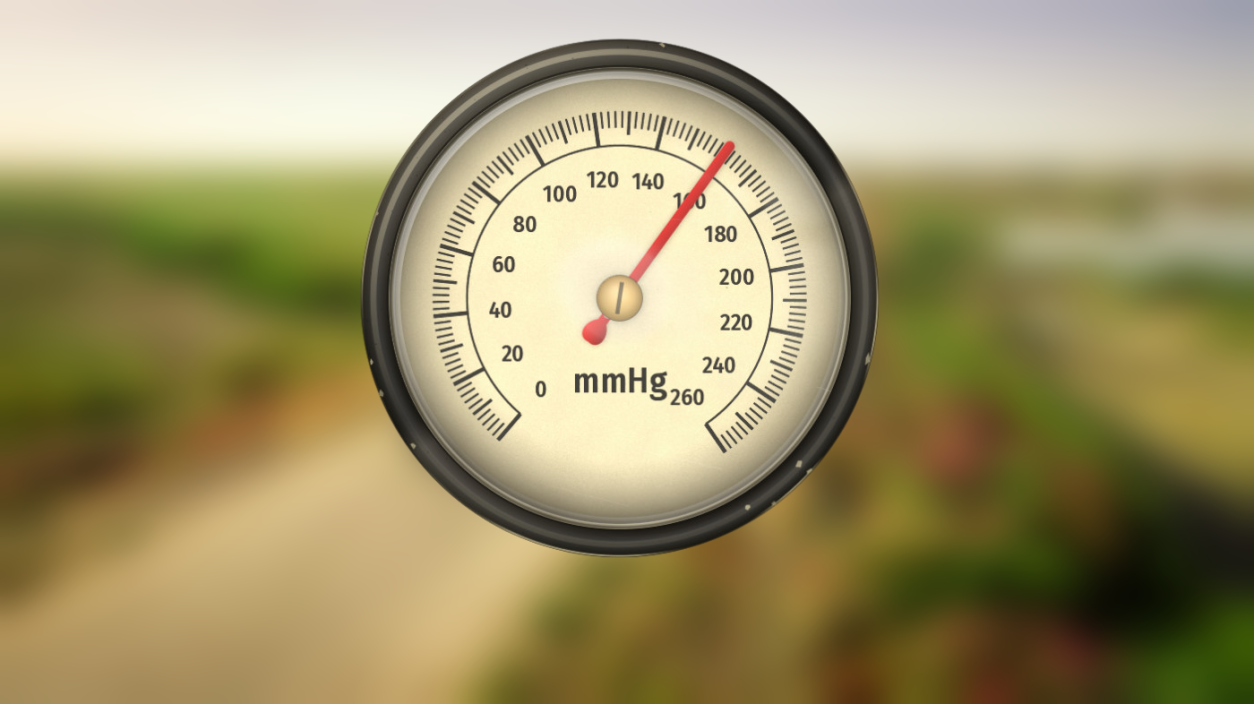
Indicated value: 160 mmHg
